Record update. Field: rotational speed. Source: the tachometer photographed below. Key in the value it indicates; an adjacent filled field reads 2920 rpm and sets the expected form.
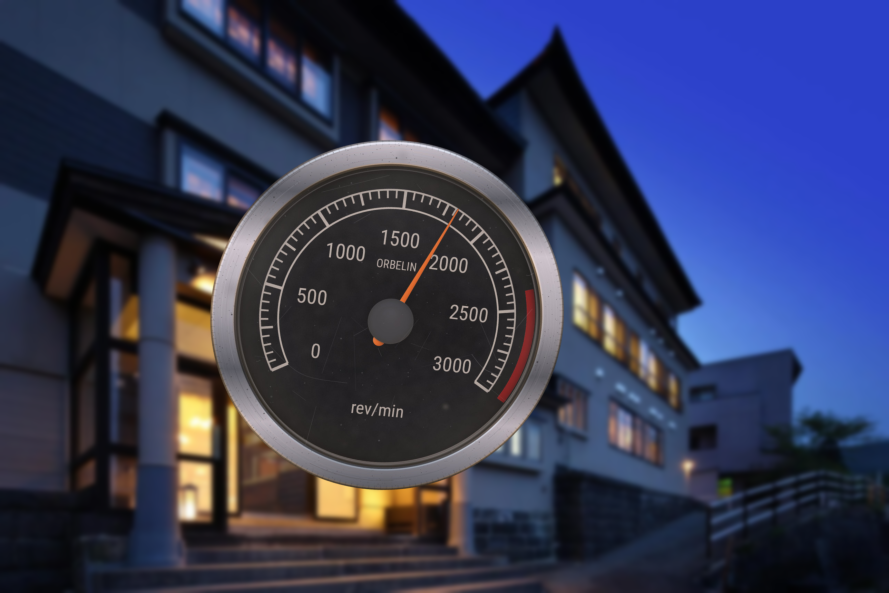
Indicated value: 1800 rpm
